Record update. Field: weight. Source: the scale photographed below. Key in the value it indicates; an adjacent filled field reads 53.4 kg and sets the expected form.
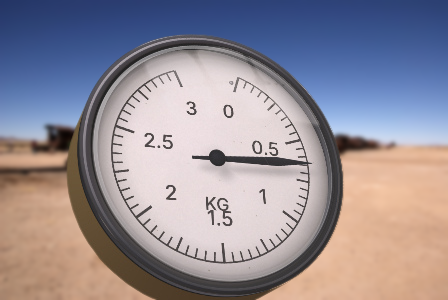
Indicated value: 0.65 kg
